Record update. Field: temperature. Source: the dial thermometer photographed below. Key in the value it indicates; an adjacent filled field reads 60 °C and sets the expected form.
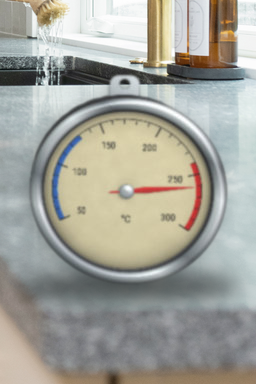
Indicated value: 260 °C
